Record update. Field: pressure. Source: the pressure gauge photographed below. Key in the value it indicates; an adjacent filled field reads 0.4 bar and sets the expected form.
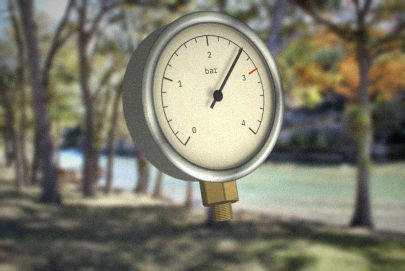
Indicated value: 2.6 bar
